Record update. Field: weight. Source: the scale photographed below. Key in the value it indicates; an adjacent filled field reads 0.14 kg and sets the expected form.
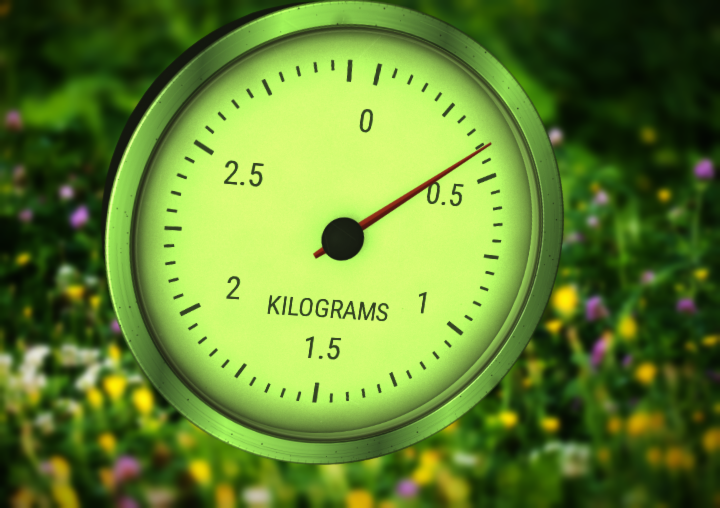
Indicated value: 0.4 kg
